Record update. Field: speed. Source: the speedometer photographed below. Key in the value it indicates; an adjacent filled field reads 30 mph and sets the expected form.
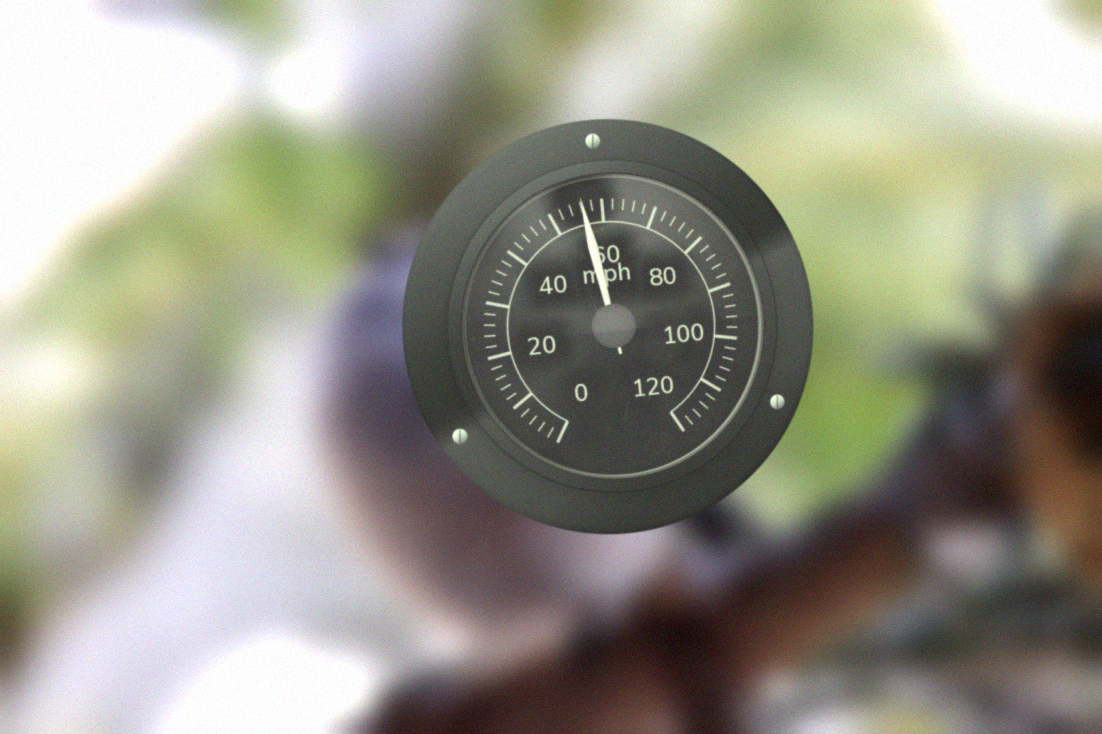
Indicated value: 56 mph
